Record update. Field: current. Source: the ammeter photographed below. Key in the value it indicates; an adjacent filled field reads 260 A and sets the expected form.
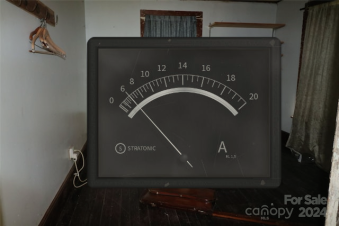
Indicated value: 6 A
